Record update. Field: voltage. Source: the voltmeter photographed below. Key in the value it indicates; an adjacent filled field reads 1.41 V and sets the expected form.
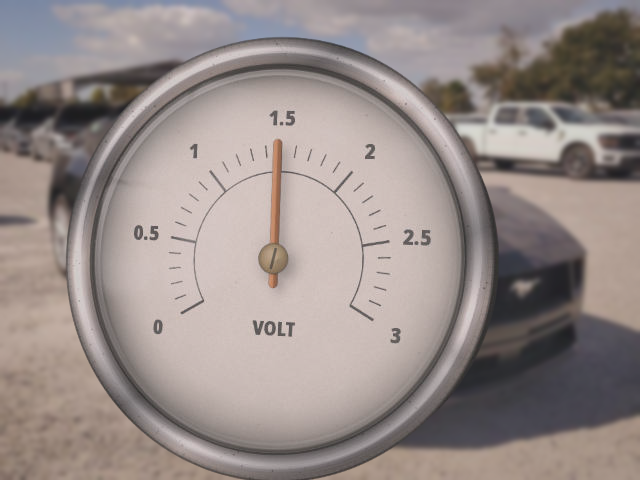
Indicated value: 1.5 V
